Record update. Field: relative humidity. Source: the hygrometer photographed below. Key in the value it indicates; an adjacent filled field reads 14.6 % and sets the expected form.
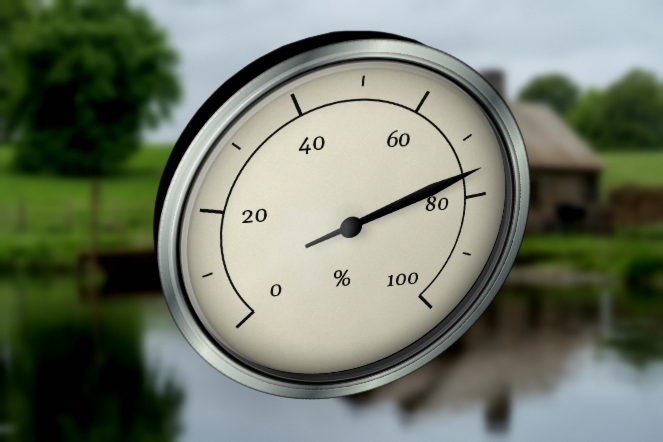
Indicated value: 75 %
